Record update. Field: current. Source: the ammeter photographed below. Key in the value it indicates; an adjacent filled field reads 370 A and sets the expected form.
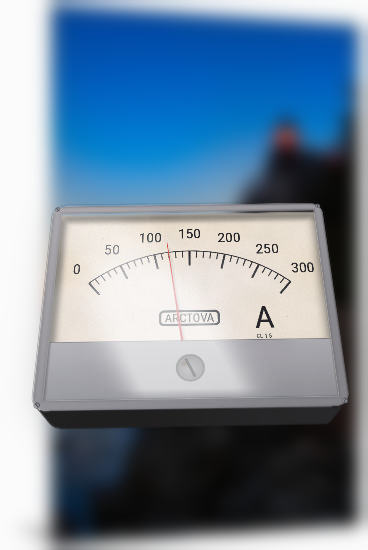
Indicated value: 120 A
